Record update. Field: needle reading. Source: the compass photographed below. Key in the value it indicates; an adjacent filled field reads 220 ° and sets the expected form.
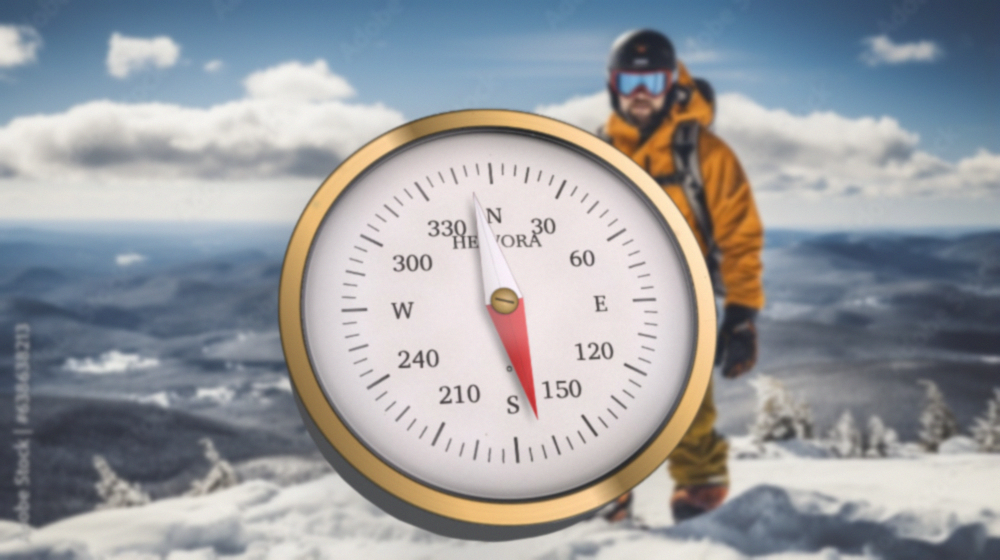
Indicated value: 170 °
